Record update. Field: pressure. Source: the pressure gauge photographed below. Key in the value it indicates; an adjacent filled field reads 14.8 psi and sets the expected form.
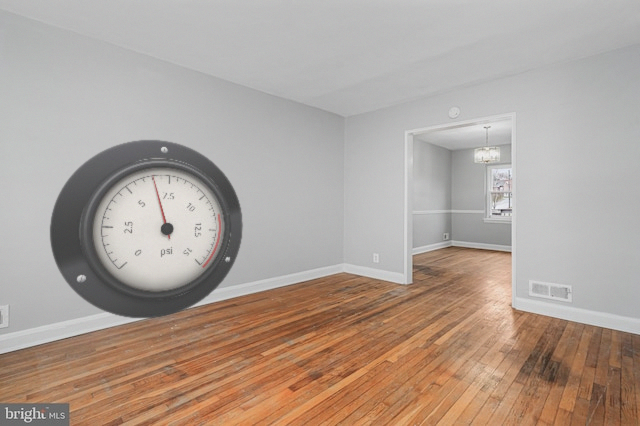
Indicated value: 6.5 psi
